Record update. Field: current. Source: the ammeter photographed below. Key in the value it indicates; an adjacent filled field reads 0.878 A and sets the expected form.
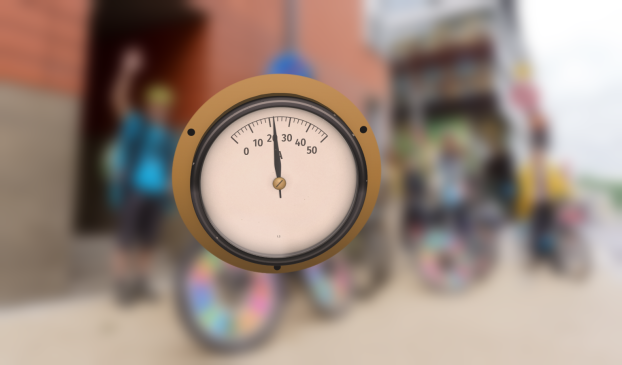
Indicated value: 22 A
